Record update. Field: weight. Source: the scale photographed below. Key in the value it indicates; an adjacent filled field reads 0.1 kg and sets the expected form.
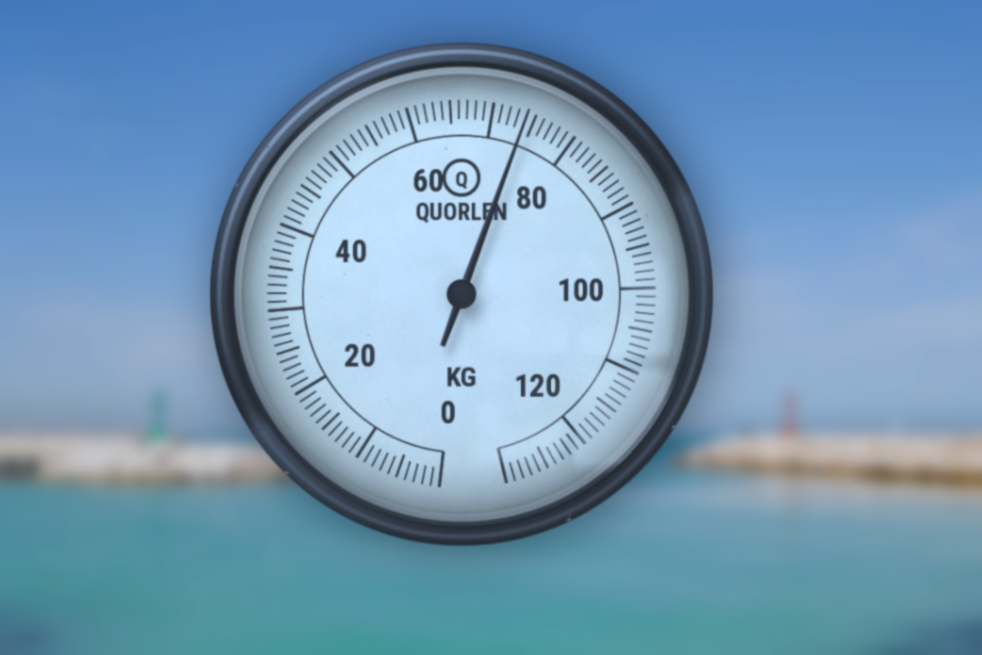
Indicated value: 74 kg
